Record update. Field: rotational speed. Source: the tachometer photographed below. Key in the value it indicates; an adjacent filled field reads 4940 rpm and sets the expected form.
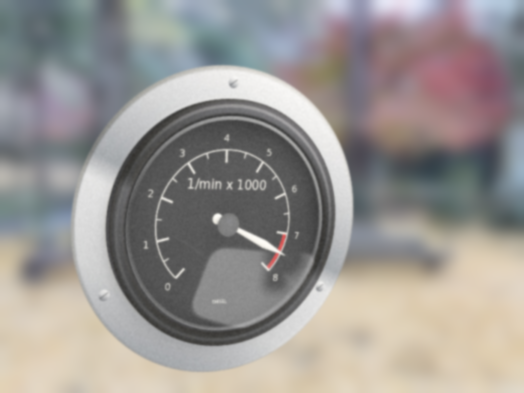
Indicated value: 7500 rpm
